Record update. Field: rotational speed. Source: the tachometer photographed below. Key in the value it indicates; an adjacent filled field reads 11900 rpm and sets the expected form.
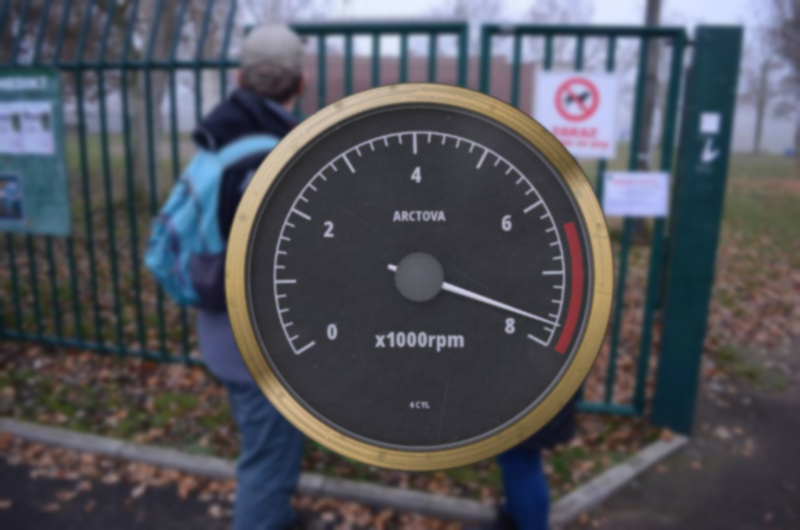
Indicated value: 7700 rpm
